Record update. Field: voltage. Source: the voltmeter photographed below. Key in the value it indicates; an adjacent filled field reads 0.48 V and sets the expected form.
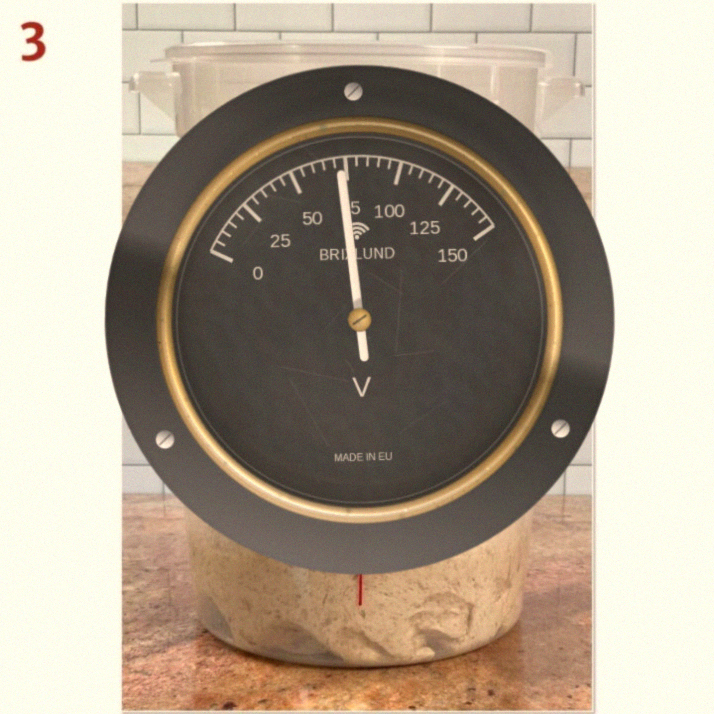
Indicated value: 72.5 V
